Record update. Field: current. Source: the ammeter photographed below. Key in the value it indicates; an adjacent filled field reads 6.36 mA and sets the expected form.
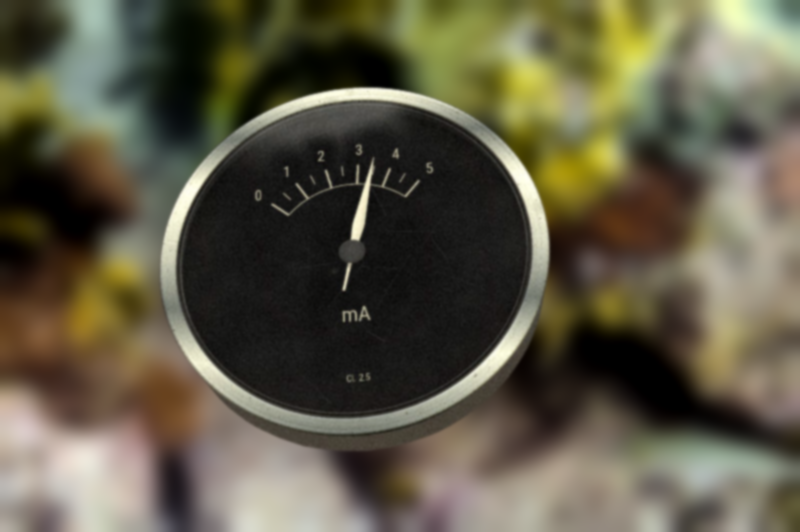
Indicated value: 3.5 mA
